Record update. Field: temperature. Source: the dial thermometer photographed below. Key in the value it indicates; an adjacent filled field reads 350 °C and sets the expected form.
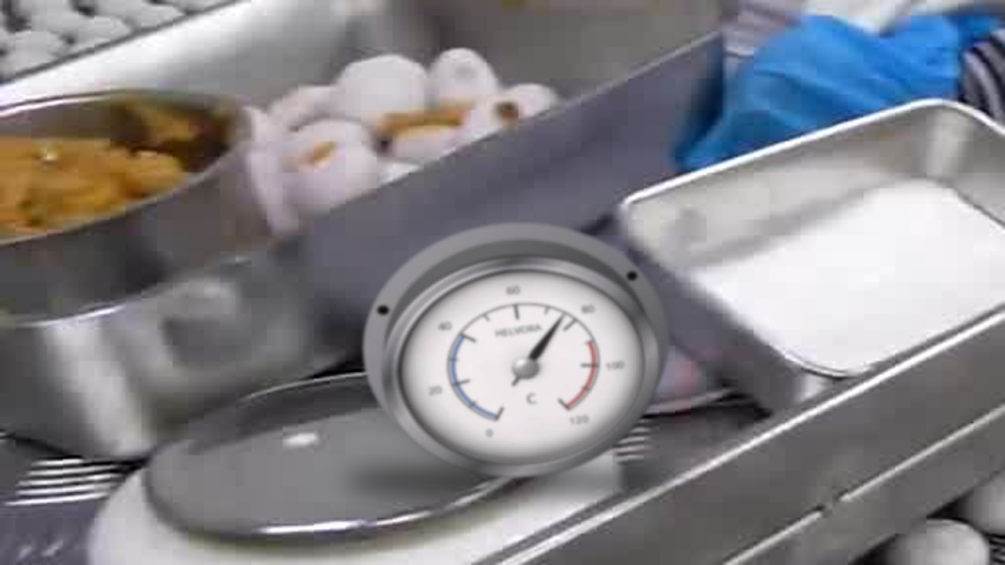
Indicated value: 75 °C
